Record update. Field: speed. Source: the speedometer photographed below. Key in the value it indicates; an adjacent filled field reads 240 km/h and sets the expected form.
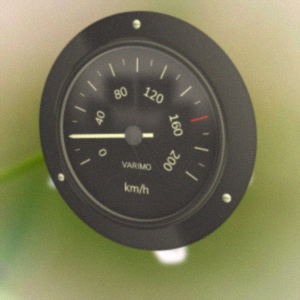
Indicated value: 20 km/h
